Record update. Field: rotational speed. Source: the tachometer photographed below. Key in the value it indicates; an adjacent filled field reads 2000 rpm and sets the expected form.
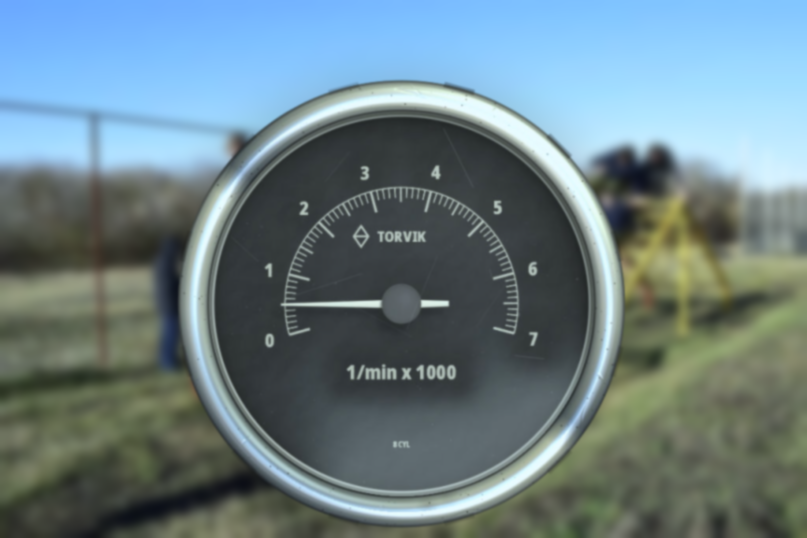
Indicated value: 500 rpm
